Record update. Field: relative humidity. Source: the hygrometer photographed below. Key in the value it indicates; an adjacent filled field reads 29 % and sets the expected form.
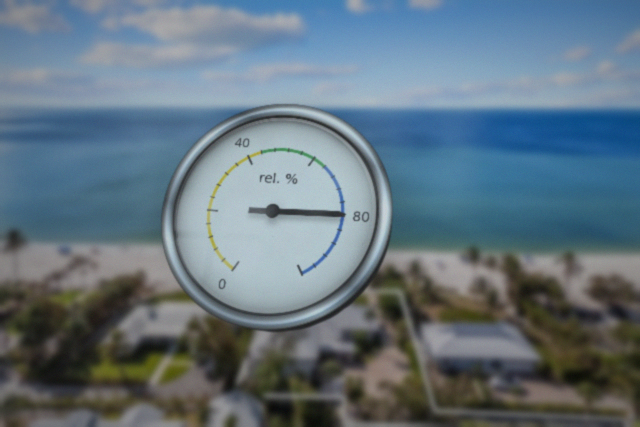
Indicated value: 80 %
